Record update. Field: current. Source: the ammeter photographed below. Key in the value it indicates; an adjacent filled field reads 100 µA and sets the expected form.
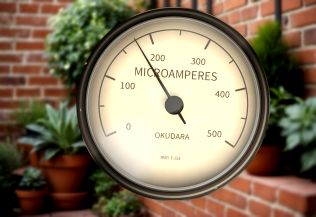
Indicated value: 175 µA
